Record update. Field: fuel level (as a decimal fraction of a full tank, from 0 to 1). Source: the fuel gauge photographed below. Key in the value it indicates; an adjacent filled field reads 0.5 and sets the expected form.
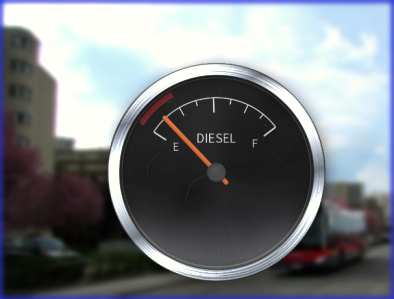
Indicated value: 0.125
